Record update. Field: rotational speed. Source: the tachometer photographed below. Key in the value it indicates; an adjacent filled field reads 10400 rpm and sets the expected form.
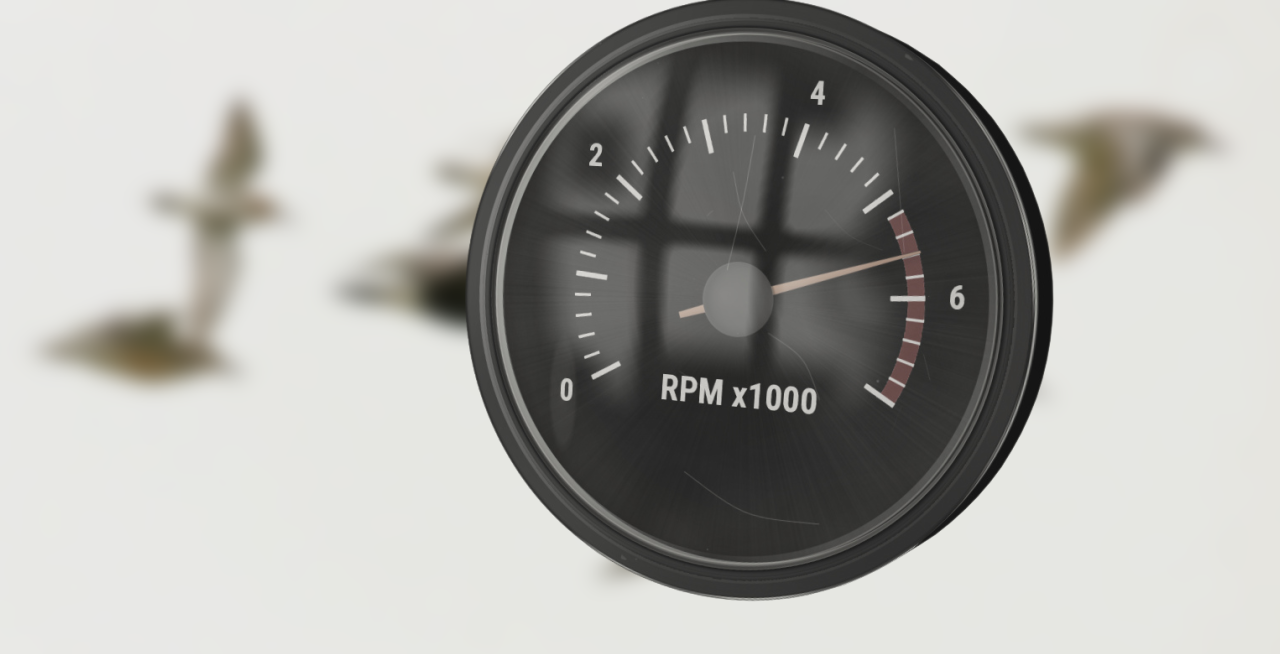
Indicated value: 5600 rpm
